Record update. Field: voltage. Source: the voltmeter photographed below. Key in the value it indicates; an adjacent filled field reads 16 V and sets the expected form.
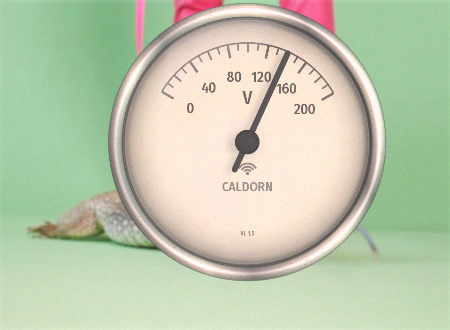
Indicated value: 140 V
